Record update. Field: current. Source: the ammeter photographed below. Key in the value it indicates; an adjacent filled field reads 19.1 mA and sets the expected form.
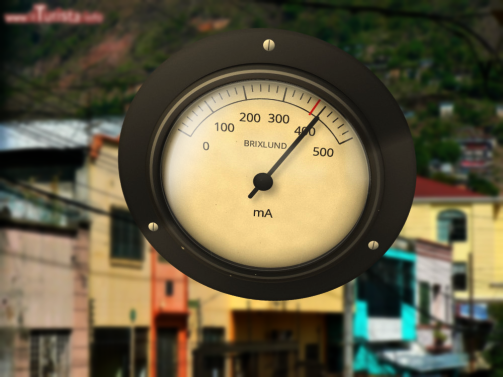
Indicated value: 400 mA
